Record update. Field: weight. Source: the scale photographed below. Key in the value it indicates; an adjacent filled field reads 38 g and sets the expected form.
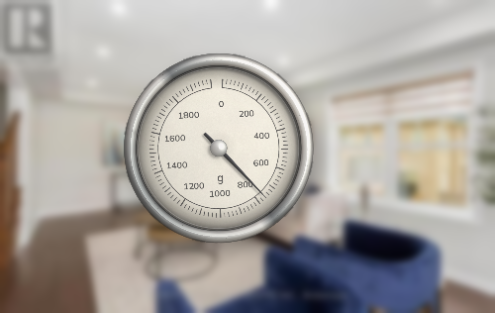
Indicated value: 760 g
